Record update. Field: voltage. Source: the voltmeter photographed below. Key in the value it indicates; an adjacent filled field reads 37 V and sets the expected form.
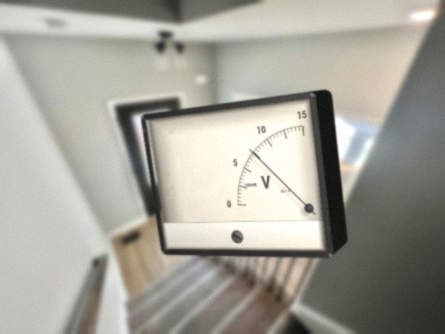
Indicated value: 7.5 V
